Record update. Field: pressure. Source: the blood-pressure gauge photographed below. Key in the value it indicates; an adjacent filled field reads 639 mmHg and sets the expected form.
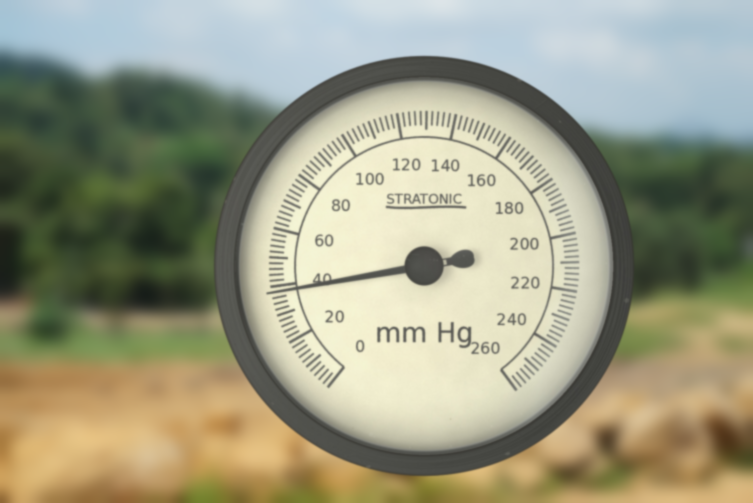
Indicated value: 38 mmHg
